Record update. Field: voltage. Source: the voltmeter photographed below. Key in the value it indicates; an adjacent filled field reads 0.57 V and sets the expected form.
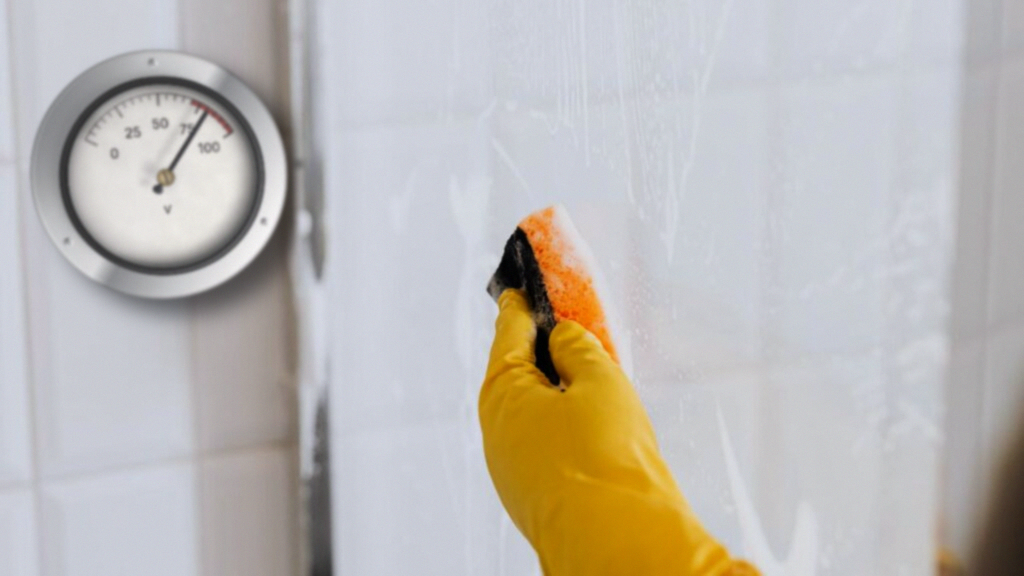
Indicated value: 80 V
